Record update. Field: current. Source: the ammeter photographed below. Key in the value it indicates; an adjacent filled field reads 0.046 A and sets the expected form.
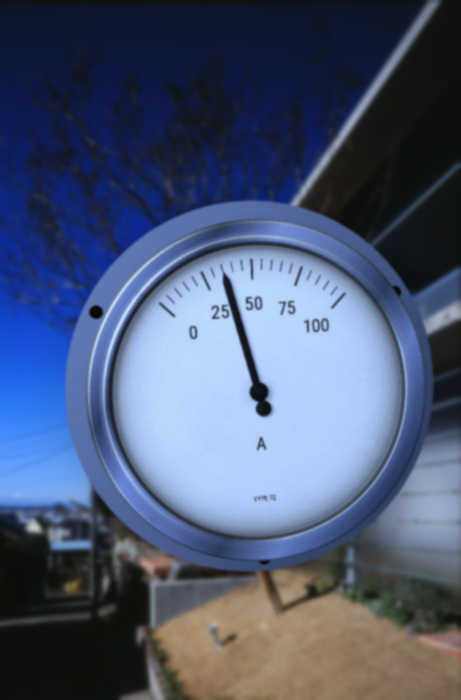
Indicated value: 35 A
